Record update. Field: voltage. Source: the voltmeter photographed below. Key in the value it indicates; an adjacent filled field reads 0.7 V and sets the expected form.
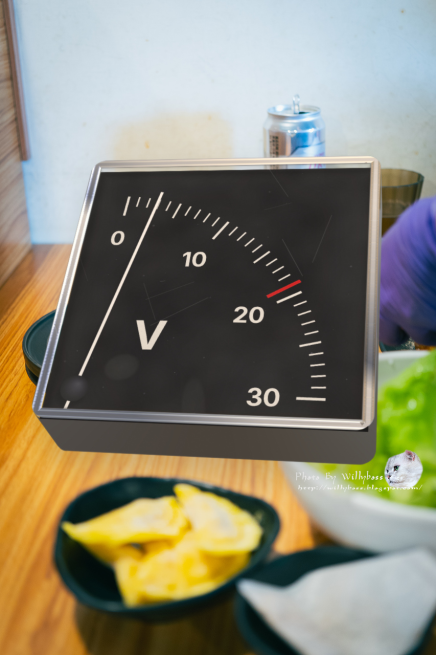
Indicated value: 3 V
